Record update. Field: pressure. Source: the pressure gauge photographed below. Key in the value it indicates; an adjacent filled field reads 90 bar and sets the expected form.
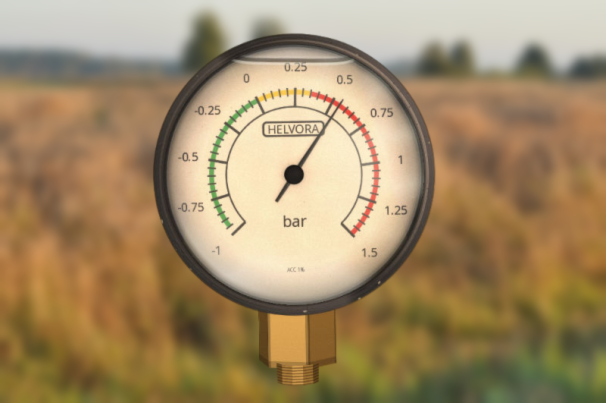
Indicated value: 0.55 bar
